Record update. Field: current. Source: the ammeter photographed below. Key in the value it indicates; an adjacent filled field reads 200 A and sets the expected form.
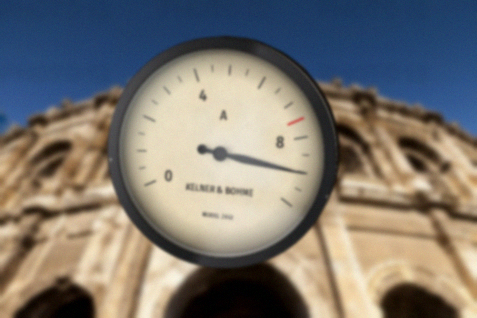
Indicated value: 9 A
